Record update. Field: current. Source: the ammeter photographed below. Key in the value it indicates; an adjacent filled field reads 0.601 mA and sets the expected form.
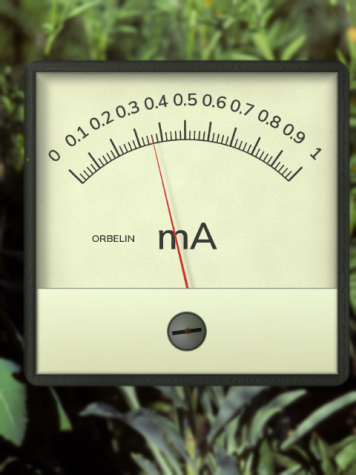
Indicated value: 0.36 mA
